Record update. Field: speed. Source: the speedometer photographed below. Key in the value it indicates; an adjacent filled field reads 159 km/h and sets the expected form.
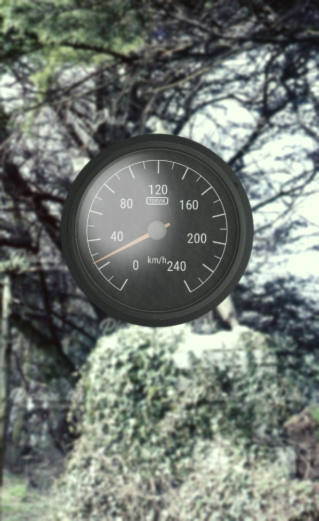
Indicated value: 25 km/h
